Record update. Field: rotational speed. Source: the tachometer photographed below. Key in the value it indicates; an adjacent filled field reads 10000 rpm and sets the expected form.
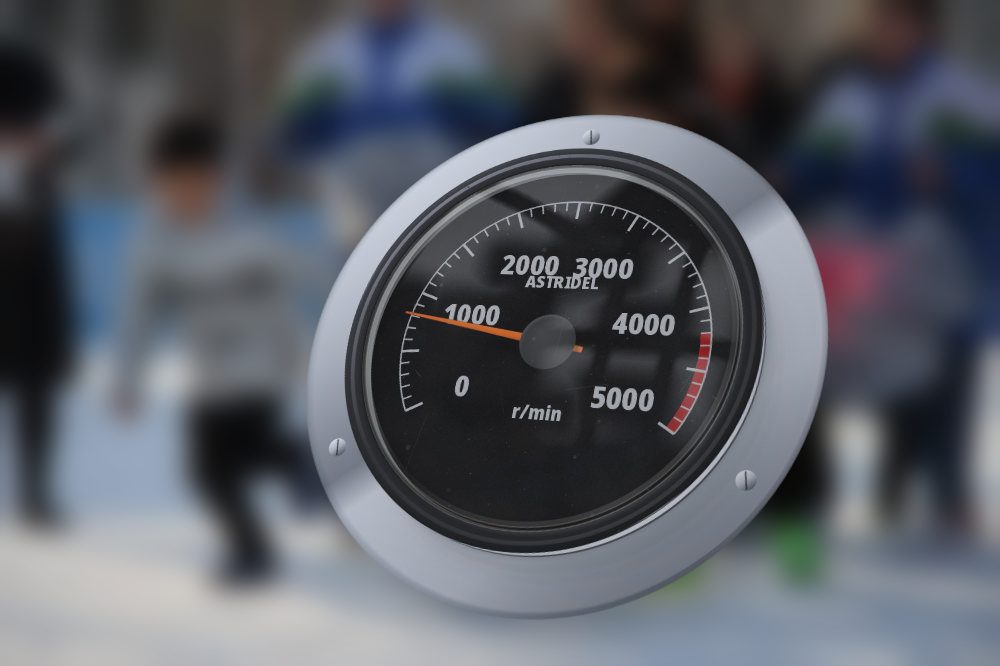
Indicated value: 800 rpm
